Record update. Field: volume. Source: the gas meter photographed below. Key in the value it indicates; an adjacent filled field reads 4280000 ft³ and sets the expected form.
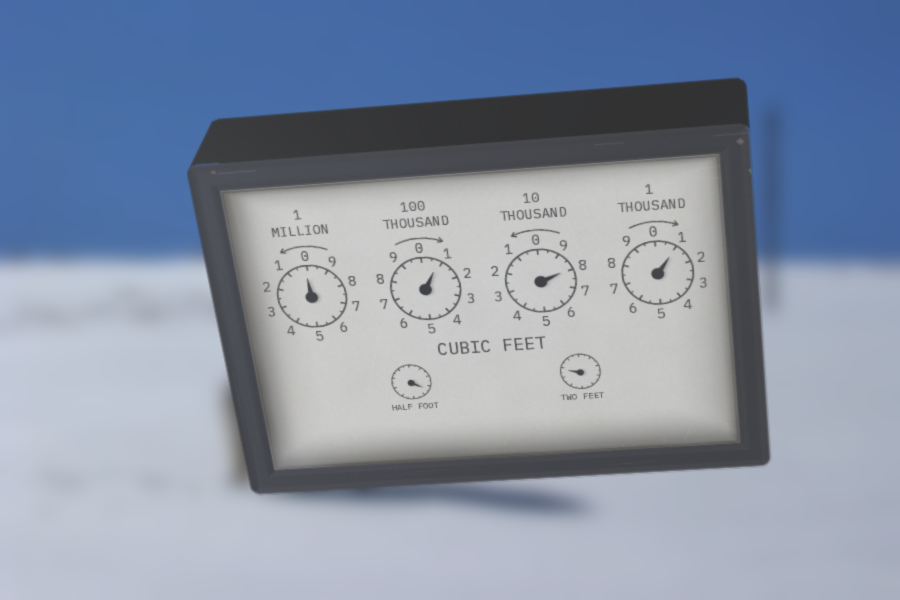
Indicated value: 8100 ft³
